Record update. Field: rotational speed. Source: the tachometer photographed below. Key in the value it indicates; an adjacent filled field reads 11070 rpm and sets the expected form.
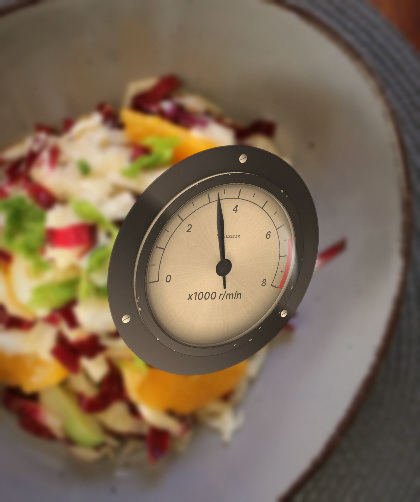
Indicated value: 3250 rpm
